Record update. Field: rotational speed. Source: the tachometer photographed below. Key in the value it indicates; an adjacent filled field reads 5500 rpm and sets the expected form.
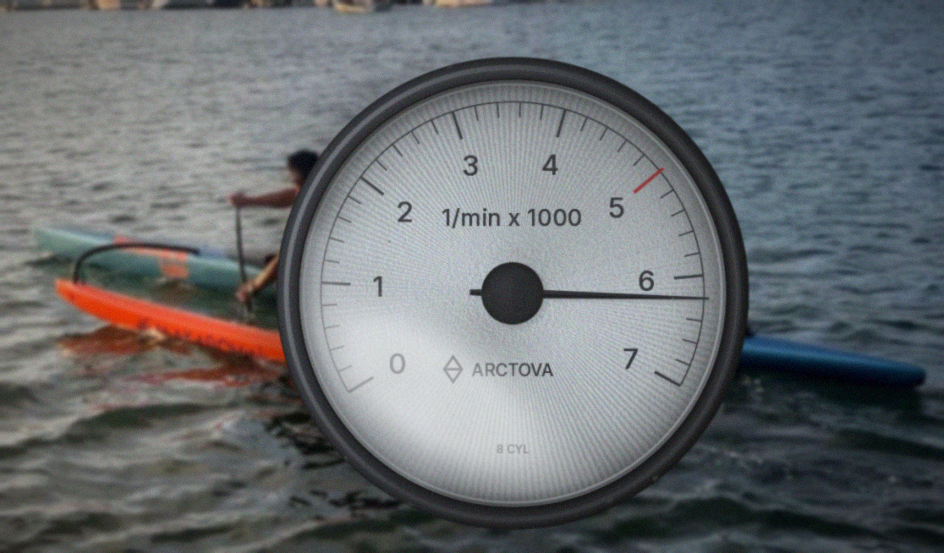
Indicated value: 6200 rpm
